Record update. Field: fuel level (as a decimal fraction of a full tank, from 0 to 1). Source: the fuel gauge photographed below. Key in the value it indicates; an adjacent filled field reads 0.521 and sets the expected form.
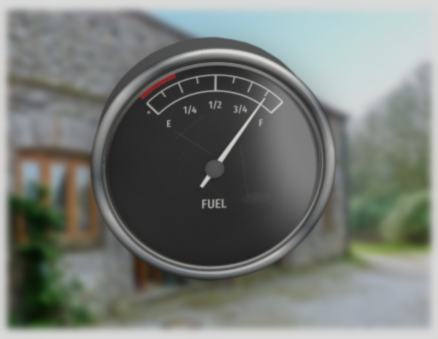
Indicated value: 0.875
